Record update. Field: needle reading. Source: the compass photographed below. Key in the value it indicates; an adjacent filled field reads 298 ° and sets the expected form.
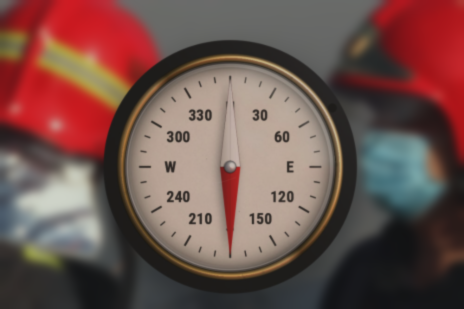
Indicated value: 180 °
